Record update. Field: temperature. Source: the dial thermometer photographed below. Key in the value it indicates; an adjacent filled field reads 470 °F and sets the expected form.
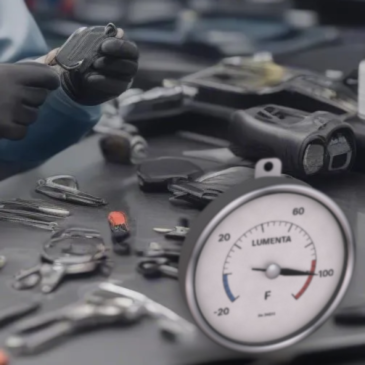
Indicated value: 100 °F
